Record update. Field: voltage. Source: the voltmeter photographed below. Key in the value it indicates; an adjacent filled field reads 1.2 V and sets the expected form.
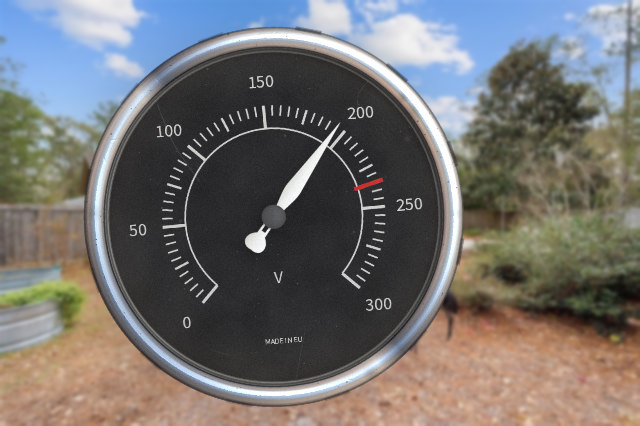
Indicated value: 195 V
